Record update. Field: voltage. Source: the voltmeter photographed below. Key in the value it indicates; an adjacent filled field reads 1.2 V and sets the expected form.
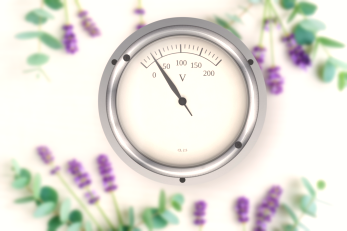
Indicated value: 30 V
